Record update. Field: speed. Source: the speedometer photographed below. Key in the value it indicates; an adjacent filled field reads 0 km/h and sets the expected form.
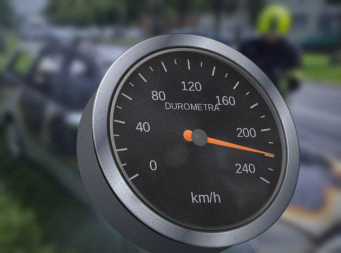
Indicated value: 220 km/h
